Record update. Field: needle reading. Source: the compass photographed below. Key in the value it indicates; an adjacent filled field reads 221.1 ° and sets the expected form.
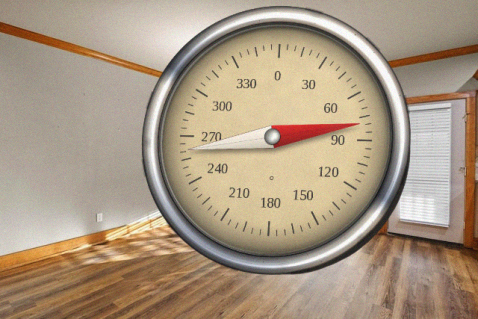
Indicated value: 80 °
